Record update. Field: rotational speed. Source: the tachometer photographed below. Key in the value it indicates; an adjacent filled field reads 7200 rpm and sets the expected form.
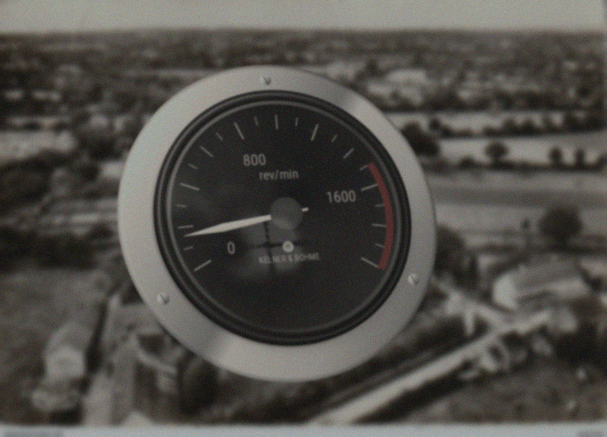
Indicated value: 150 rpm
